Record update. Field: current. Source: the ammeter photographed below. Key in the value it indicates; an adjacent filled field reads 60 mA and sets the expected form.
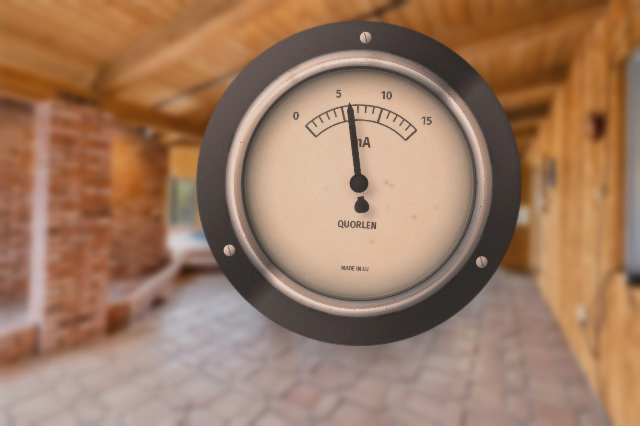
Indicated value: 6 mA
